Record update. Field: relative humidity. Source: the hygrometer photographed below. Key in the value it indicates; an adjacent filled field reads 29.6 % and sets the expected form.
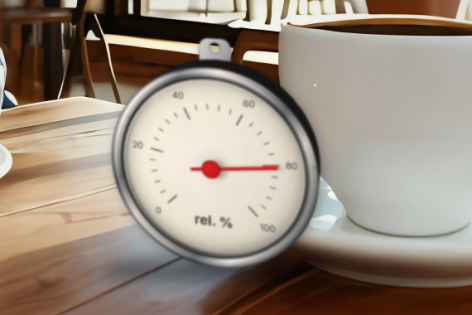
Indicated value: 80 %
